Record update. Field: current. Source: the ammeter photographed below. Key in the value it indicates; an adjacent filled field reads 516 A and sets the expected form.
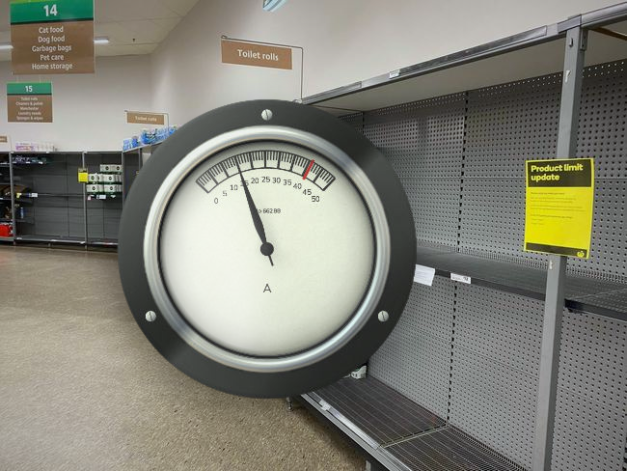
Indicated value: 15 A
